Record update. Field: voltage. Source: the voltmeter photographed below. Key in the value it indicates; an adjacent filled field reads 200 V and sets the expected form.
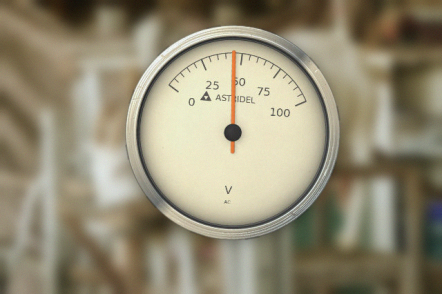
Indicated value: 45 V
